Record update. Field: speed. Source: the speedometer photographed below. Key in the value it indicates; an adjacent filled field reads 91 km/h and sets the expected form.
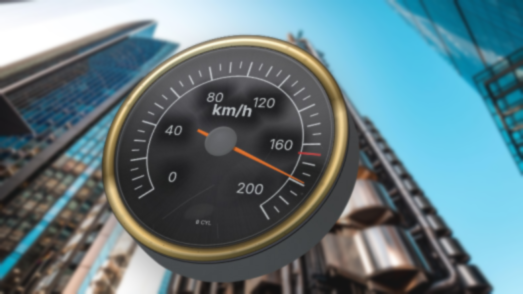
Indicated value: 180 km/h
